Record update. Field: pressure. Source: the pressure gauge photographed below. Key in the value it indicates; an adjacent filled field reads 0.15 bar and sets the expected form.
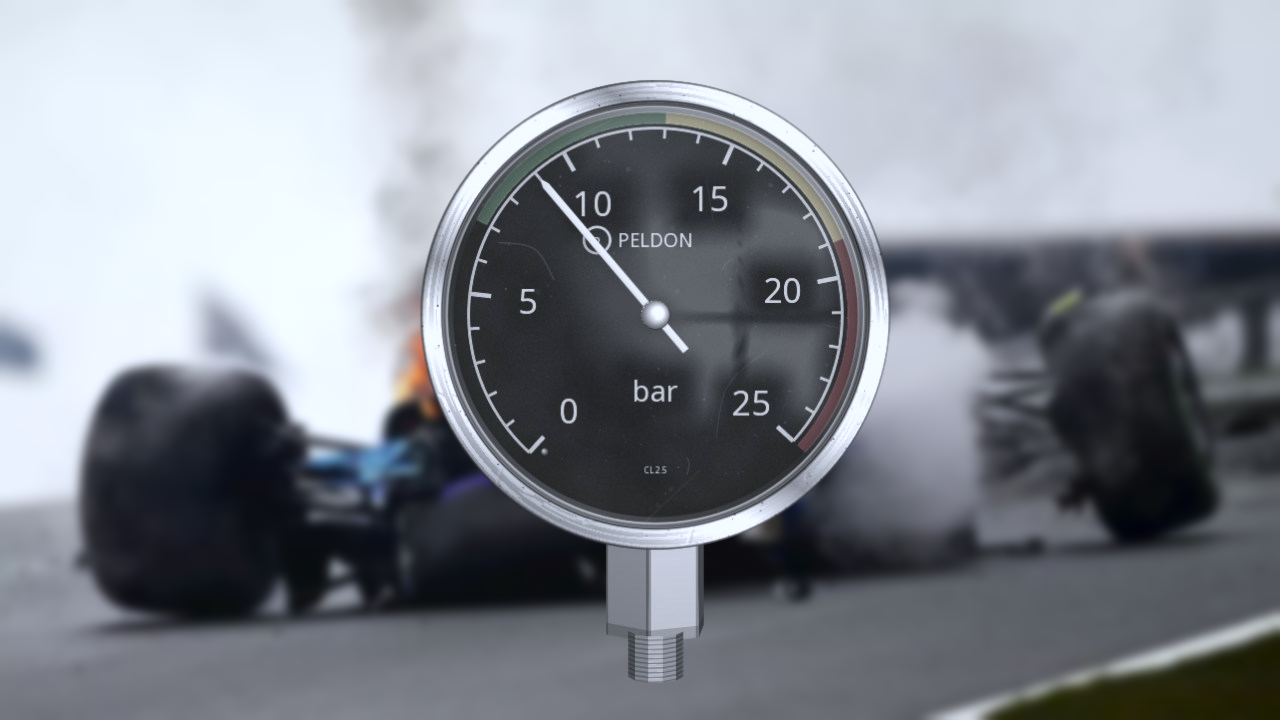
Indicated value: 9 bar
